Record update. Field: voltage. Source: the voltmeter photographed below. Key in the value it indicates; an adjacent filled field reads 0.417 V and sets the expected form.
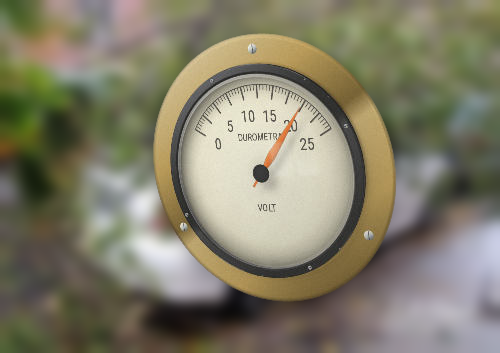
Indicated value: 20 V
